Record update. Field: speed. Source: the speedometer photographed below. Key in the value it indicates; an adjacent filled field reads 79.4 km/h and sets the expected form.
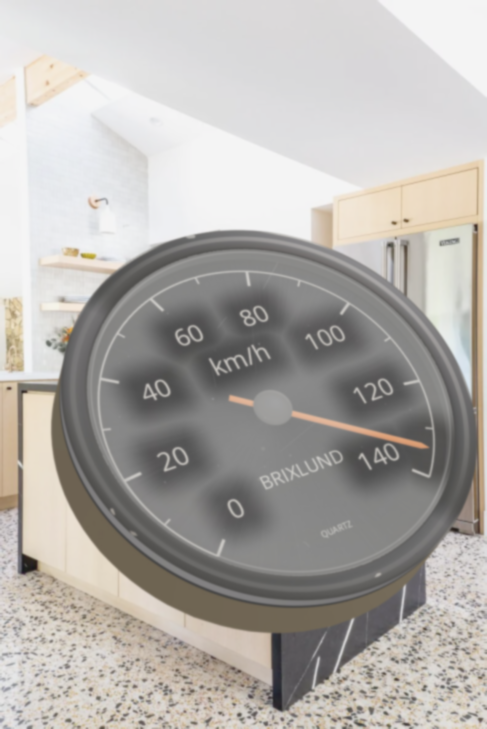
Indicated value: 135 km/h
